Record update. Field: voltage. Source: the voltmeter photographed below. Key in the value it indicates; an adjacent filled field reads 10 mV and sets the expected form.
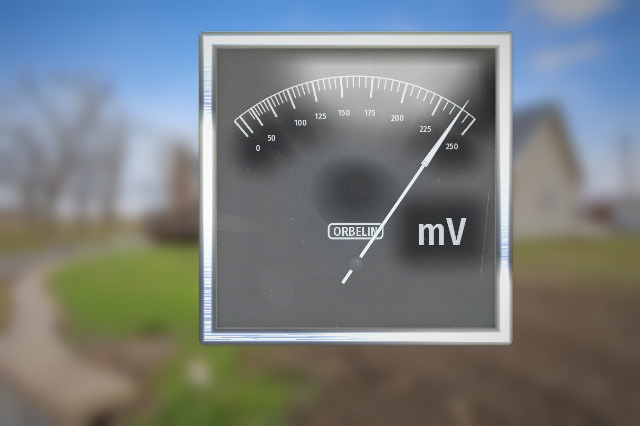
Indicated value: 240 mV
